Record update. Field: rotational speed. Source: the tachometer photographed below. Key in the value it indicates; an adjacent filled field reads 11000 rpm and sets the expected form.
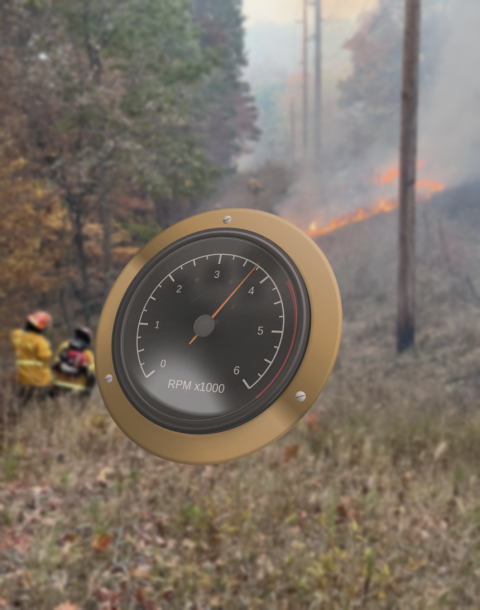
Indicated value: 3750 rpm
